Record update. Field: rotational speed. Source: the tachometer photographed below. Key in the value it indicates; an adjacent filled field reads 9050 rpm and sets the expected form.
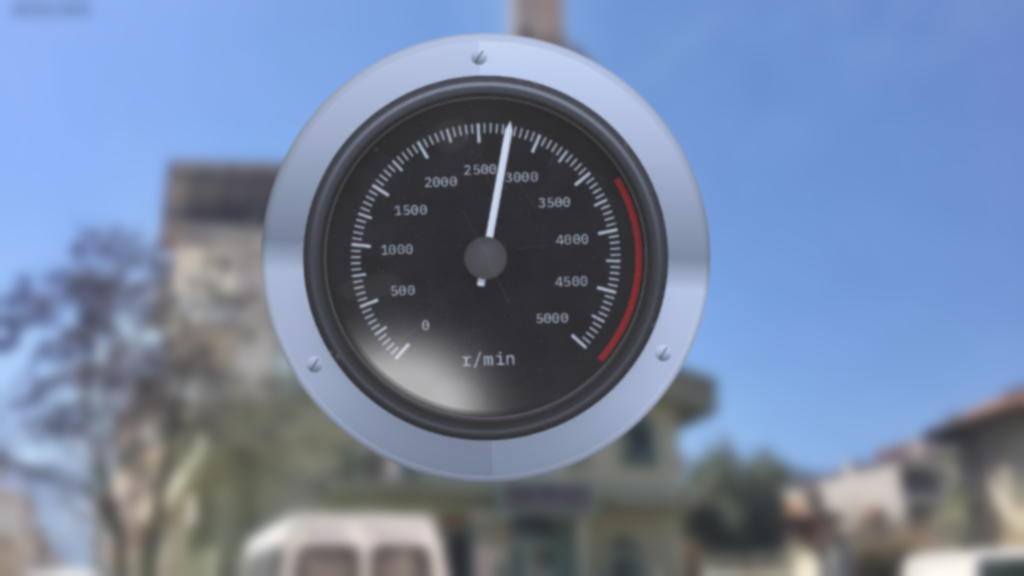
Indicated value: 2750 rpm
